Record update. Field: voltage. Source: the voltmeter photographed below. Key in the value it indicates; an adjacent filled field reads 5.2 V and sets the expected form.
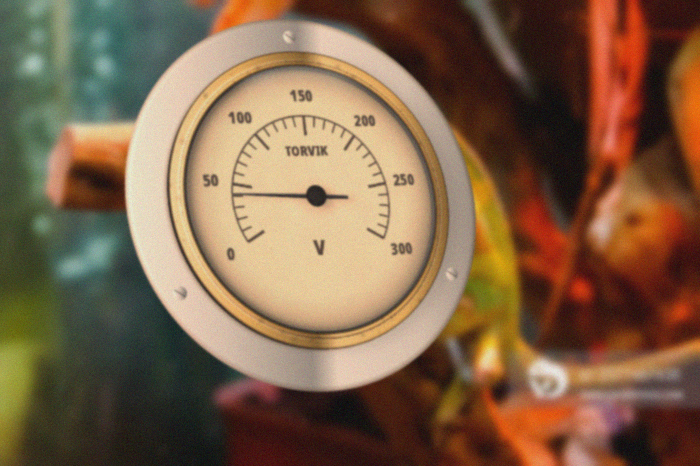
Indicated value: 40 V
